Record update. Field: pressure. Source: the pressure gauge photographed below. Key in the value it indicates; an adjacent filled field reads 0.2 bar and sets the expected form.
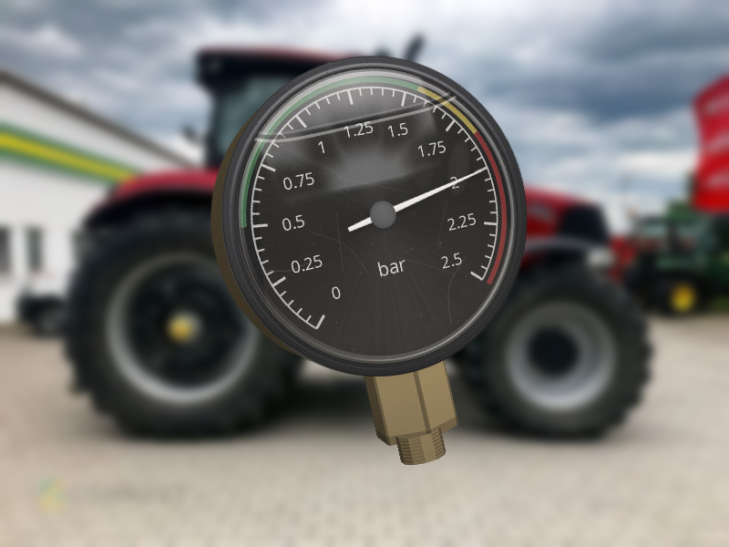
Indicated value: 2 bar
